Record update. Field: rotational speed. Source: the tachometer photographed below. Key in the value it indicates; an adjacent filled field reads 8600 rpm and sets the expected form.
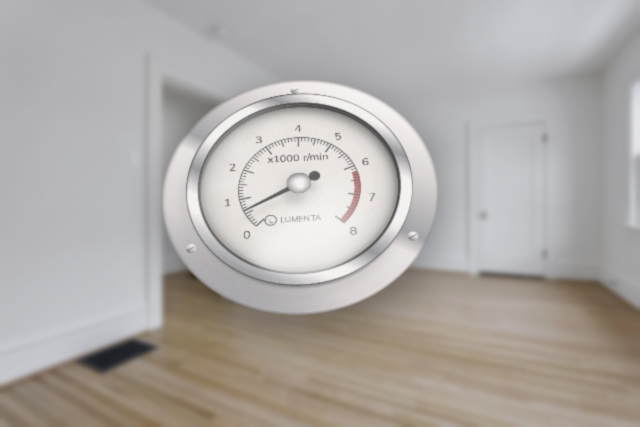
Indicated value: 500 rpm
